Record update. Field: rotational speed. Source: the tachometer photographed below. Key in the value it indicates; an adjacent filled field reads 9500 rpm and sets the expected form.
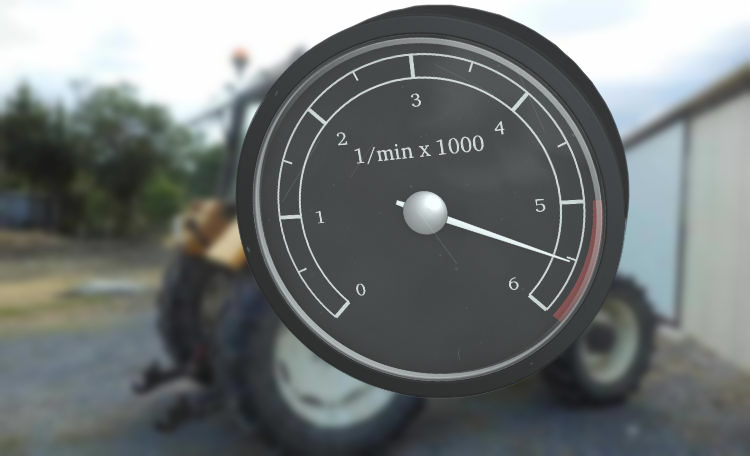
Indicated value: 5500 rpm
